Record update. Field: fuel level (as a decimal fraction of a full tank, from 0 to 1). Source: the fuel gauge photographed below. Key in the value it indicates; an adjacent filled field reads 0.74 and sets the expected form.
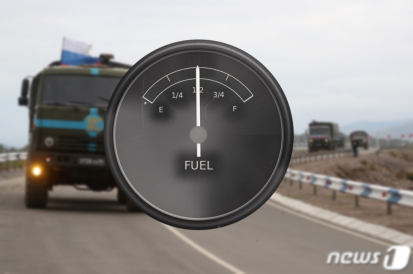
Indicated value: 0.5
